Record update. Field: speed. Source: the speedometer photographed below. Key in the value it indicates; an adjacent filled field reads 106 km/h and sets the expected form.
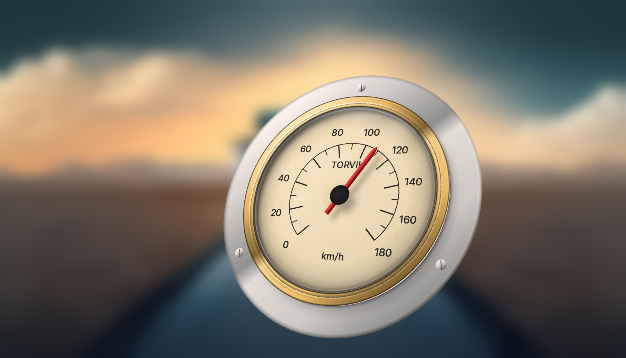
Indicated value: 110 km/h
